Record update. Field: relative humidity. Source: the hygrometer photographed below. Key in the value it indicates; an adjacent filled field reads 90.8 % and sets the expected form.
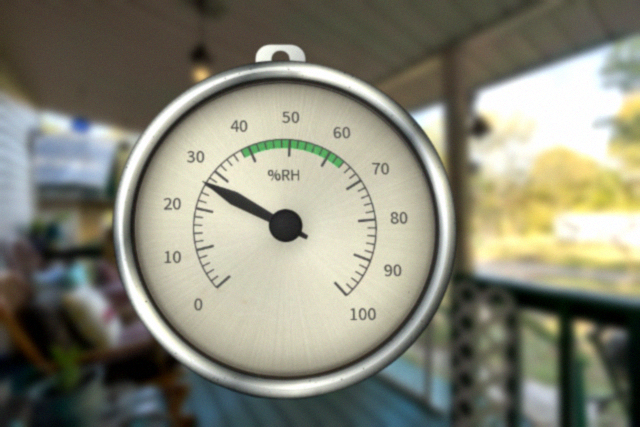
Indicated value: 26 %
